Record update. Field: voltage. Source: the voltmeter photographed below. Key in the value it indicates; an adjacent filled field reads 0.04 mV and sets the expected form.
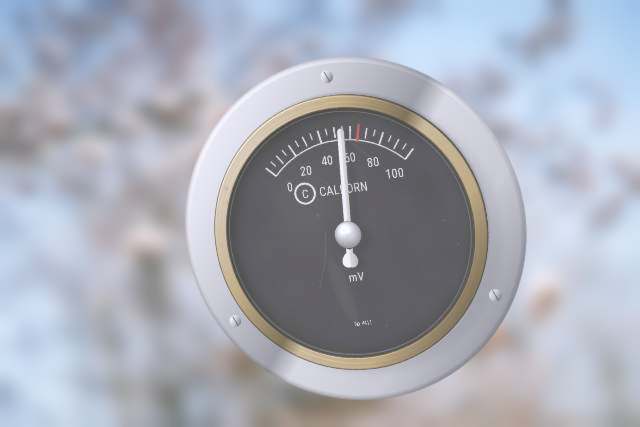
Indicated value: 55 mV
